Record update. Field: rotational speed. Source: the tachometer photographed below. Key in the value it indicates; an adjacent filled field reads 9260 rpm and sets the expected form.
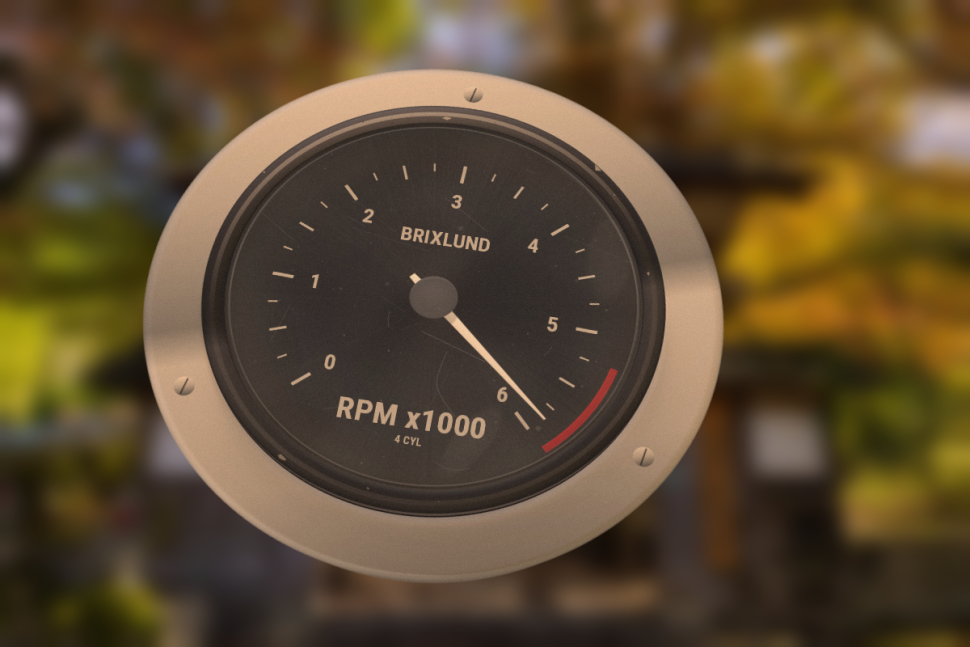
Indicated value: 5875 rpm
